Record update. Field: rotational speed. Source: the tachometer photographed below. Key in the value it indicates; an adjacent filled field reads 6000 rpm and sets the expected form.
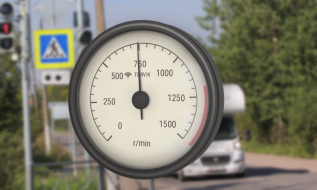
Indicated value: 750 rpm
